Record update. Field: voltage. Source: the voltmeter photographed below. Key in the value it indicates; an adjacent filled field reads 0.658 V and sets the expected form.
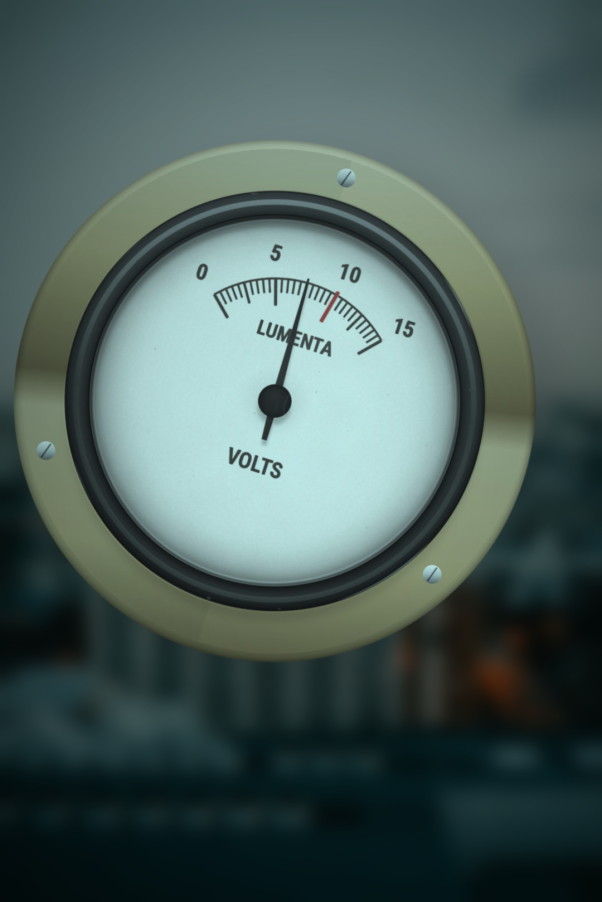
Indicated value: 7.5 V
